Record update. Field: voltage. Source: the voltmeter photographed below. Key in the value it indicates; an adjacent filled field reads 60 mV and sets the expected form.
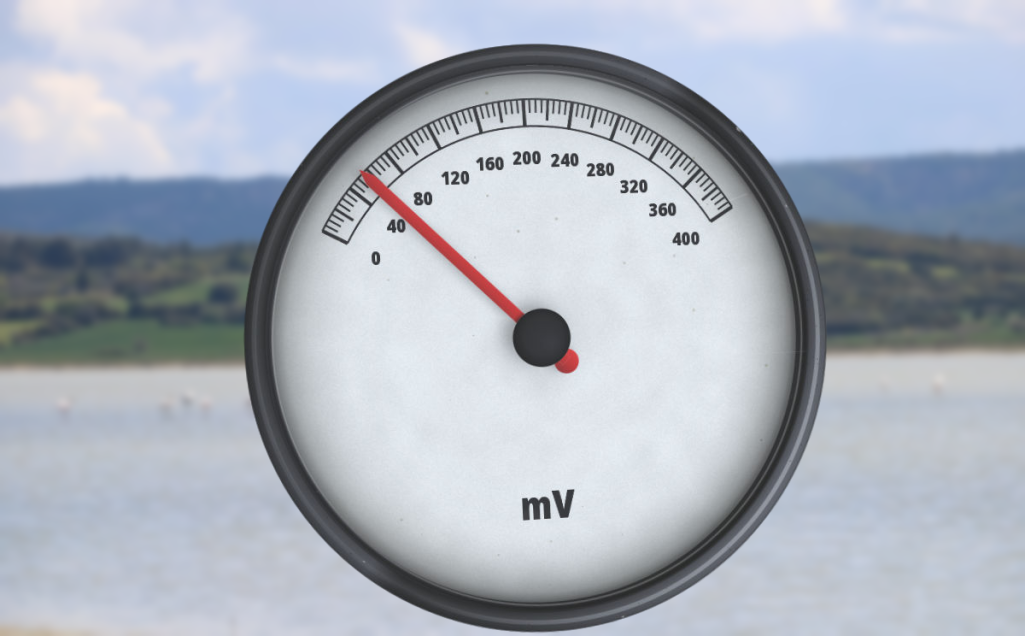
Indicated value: 55 mV
